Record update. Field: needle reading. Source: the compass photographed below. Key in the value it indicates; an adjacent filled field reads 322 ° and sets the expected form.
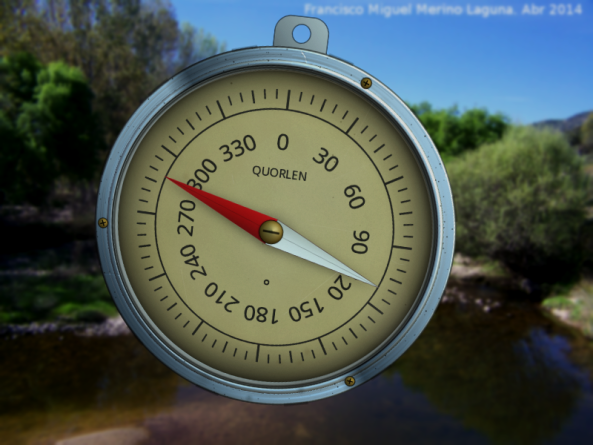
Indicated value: 290 °
